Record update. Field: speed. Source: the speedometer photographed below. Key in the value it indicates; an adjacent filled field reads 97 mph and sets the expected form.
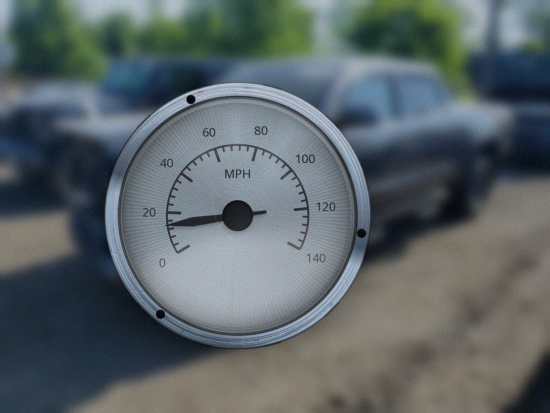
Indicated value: 14 mph
